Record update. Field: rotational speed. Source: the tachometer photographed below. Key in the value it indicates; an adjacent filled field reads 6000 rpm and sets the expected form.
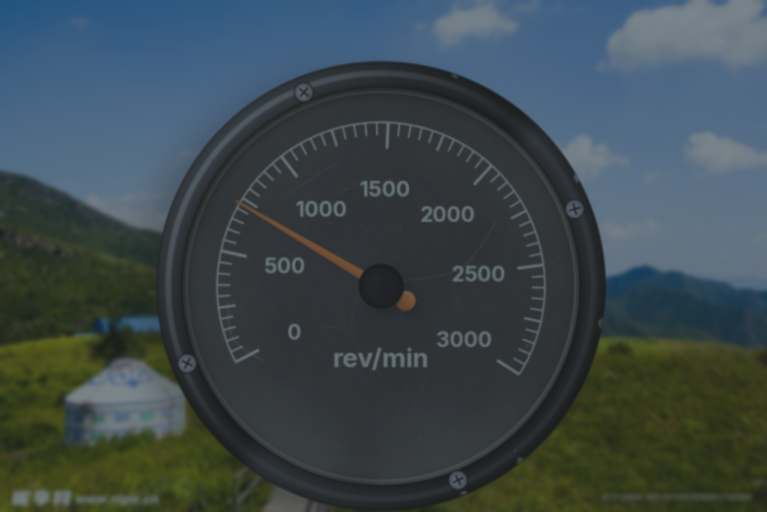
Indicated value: 725 rpm
